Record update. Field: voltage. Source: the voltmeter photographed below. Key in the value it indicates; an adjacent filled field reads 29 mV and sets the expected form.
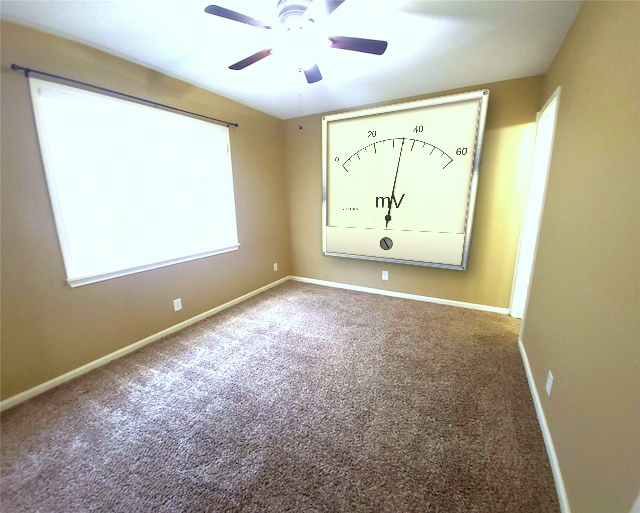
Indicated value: 35 mV
